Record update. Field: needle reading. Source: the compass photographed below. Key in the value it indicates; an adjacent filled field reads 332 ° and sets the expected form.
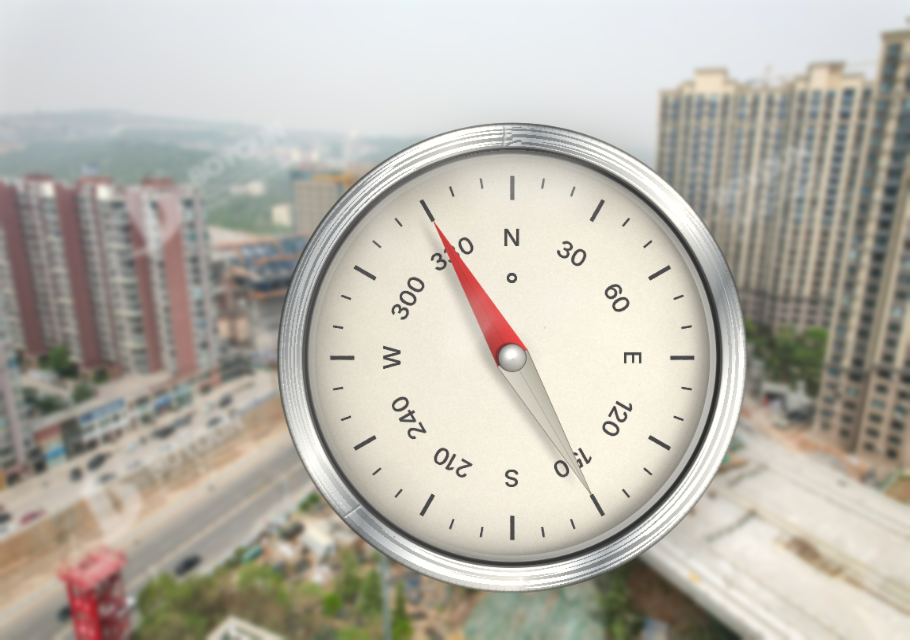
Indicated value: 330 °
